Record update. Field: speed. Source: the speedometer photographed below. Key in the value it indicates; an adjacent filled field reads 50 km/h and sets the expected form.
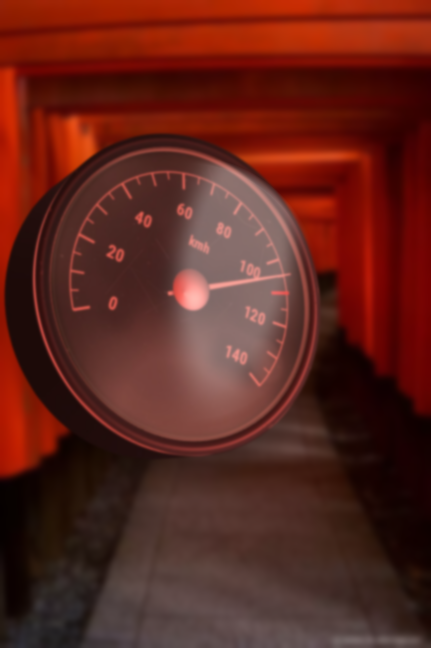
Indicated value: 105 km/h
